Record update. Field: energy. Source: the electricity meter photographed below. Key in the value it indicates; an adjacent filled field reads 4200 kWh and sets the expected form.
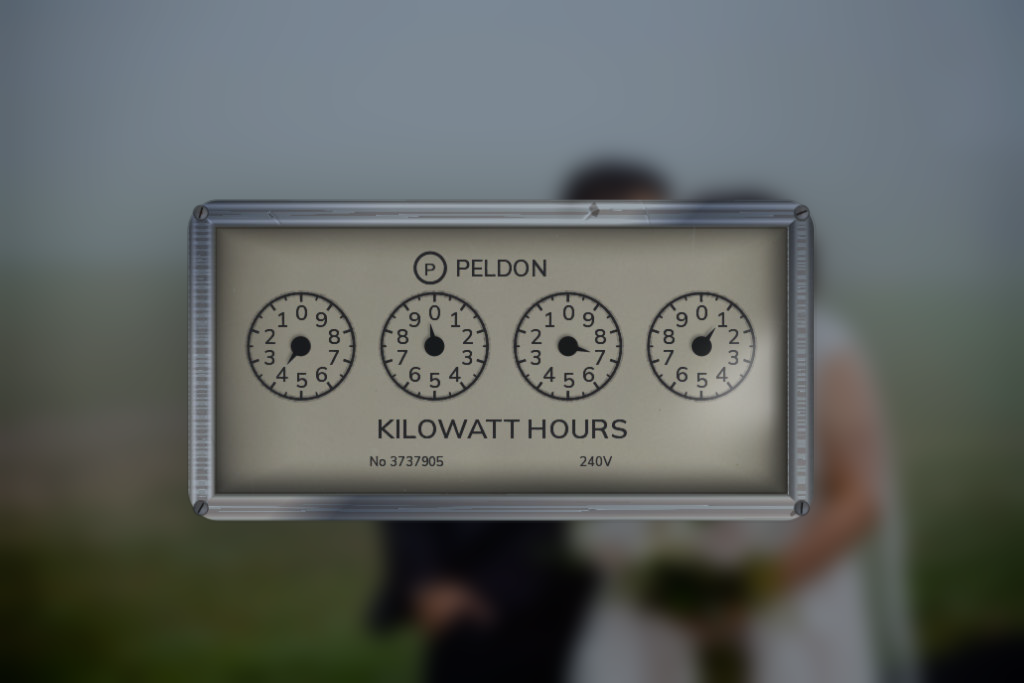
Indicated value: 3971 kWh
